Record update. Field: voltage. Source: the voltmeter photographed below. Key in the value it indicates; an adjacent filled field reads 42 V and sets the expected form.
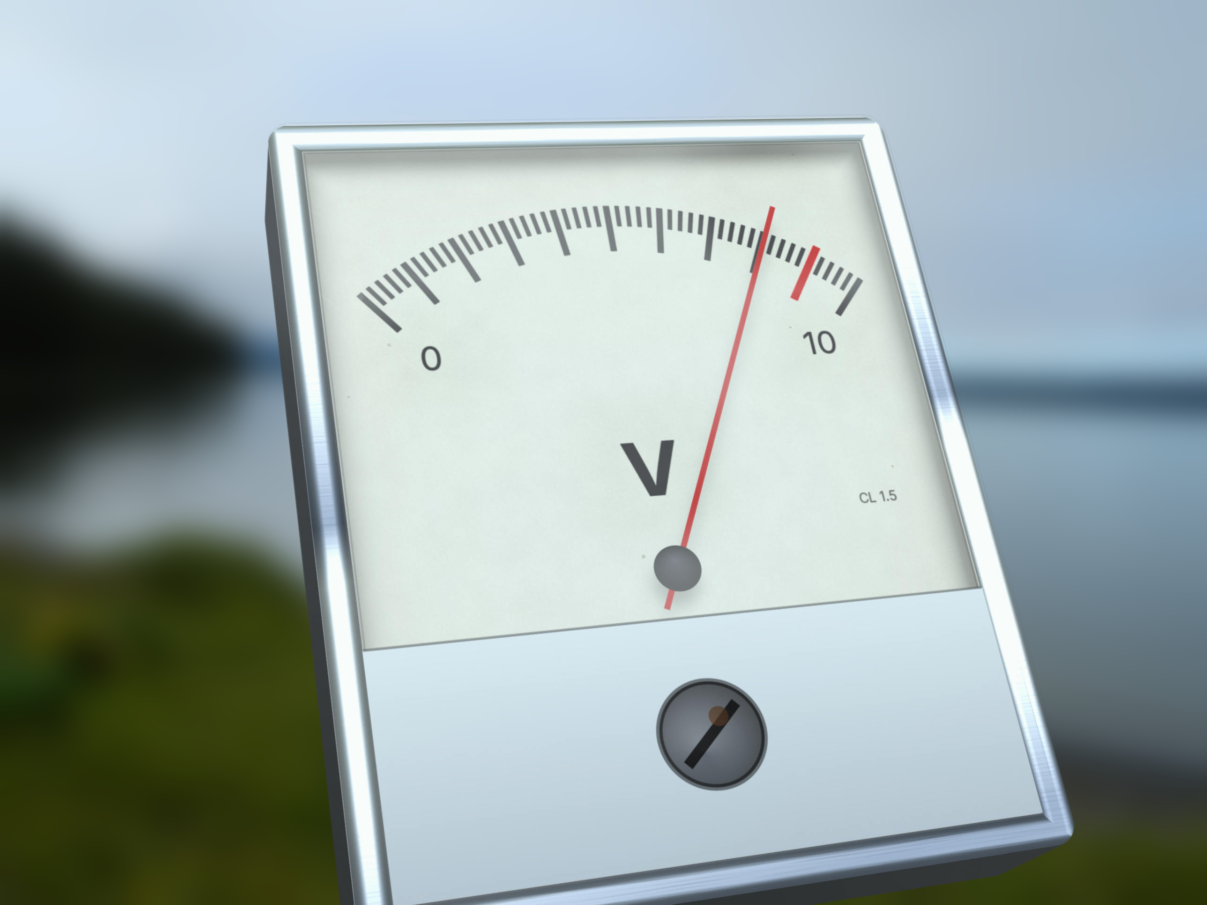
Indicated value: 8 V
